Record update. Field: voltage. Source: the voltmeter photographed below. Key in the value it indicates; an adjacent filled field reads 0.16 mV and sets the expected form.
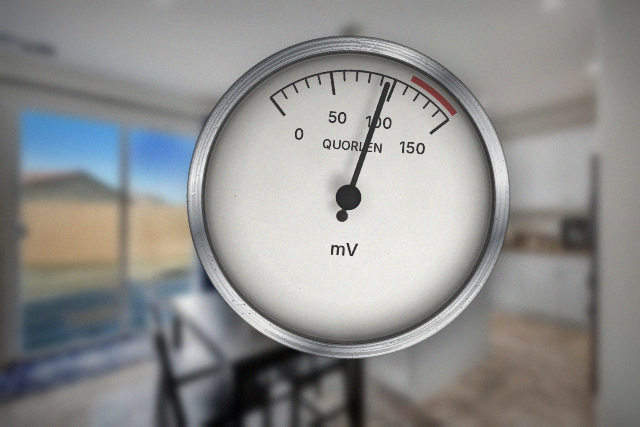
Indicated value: 95 mV
